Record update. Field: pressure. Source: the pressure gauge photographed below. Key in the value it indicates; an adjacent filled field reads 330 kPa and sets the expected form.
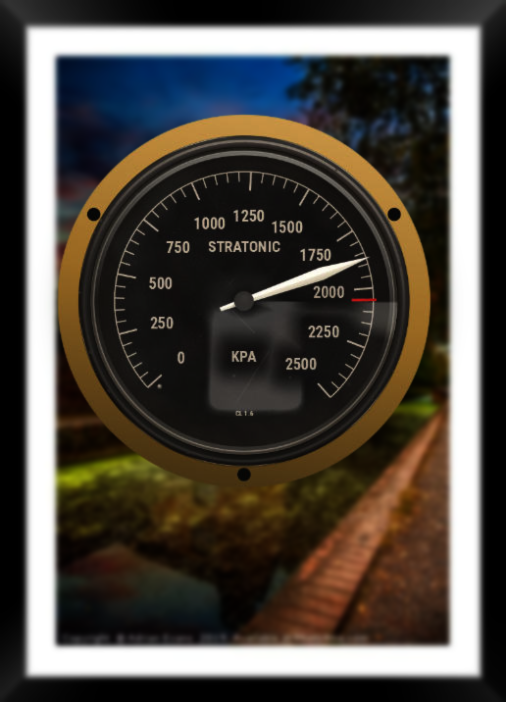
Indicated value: 1875 kPa
